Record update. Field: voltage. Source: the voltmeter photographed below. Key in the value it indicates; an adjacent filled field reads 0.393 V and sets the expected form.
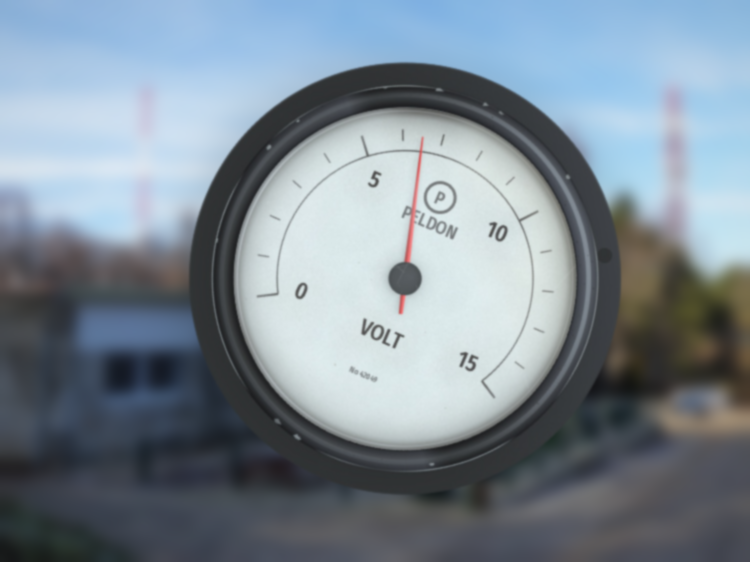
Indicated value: 6.5 V
